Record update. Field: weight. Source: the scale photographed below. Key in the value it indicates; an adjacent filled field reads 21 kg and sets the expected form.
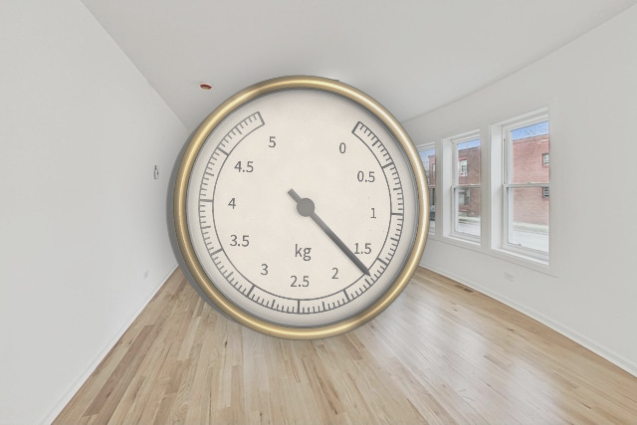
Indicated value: 1.7 kg
